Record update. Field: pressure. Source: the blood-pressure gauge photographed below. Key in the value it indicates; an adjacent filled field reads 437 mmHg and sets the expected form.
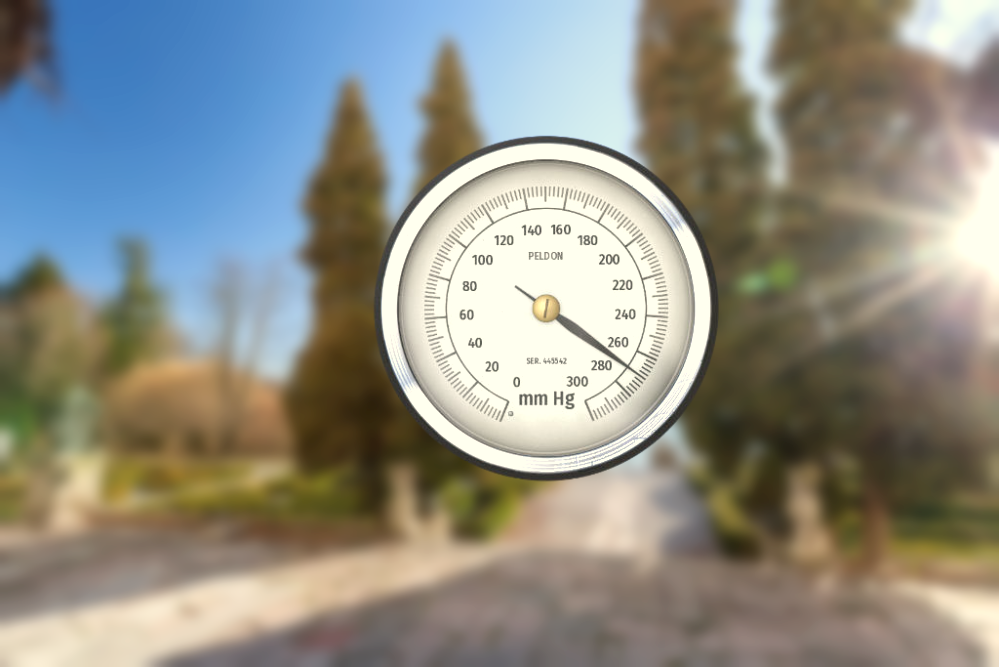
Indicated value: 270 mmHg
